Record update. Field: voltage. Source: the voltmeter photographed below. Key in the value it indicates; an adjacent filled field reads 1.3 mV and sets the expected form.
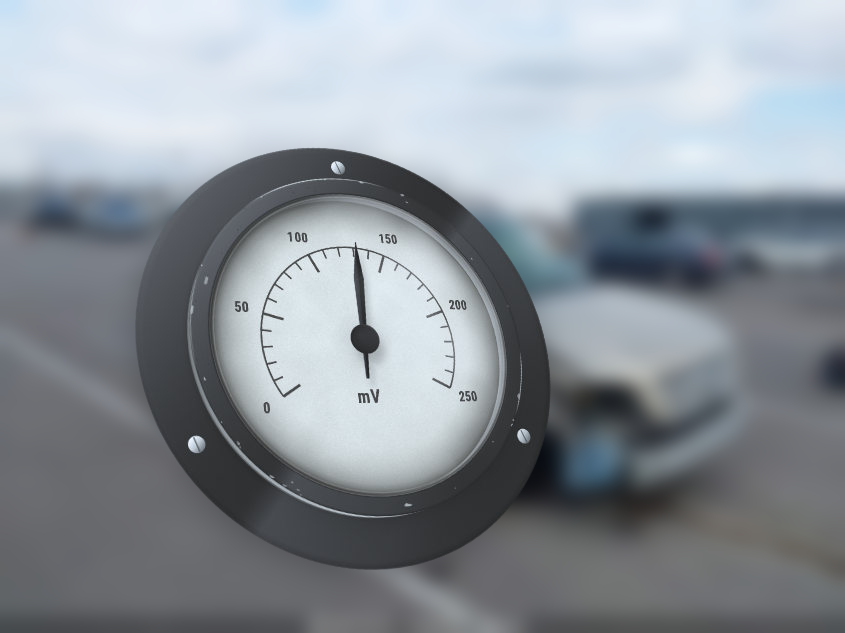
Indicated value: 130 mV
